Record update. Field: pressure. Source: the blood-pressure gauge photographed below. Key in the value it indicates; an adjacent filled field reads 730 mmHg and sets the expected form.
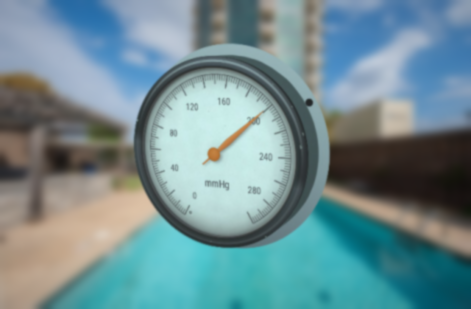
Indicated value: 200 mmHg
